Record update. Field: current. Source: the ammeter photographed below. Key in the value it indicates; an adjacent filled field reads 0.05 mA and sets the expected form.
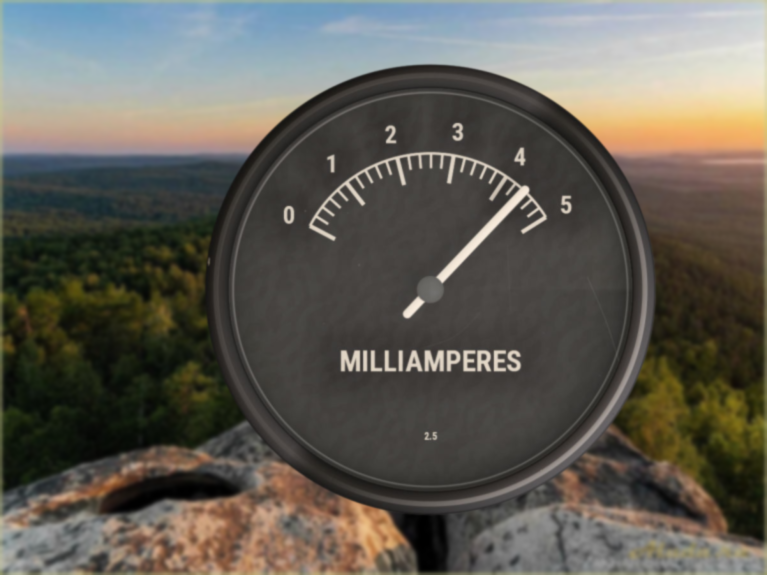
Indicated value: 4.4 mA
